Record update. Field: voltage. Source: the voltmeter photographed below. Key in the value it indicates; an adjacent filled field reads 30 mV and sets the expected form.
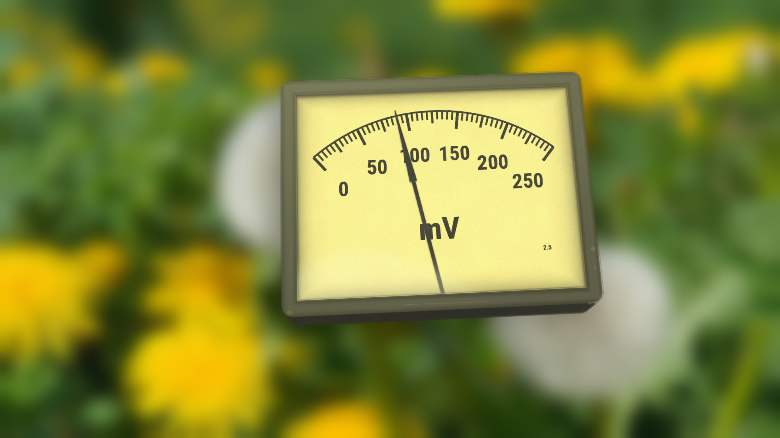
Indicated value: 90 mV
